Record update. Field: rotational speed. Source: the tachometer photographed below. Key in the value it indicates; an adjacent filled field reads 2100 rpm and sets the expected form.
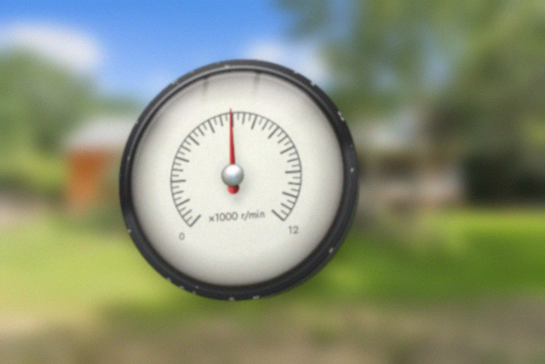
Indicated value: 6000 rpm
